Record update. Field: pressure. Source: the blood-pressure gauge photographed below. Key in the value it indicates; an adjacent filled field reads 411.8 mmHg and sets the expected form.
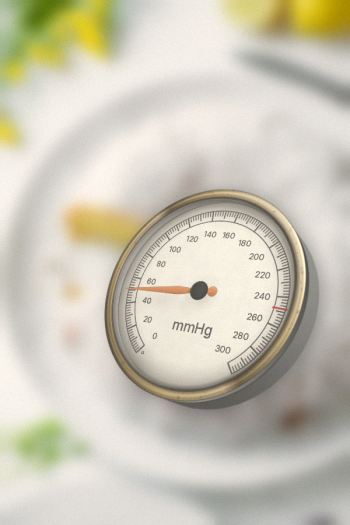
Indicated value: 50 mmHg
